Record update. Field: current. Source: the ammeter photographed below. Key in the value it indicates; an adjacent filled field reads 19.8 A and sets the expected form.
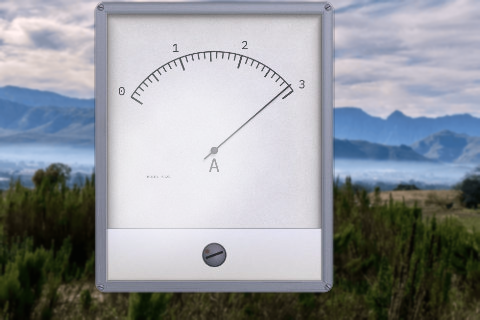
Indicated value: 2.9 A
